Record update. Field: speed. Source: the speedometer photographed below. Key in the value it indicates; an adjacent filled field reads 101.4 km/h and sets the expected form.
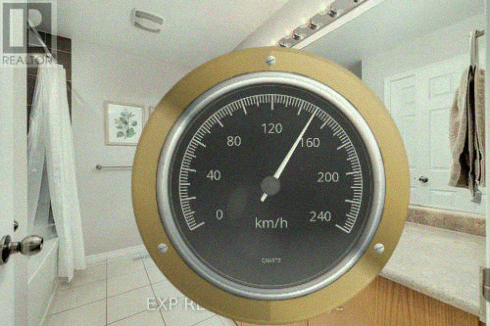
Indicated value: 150 km/h
